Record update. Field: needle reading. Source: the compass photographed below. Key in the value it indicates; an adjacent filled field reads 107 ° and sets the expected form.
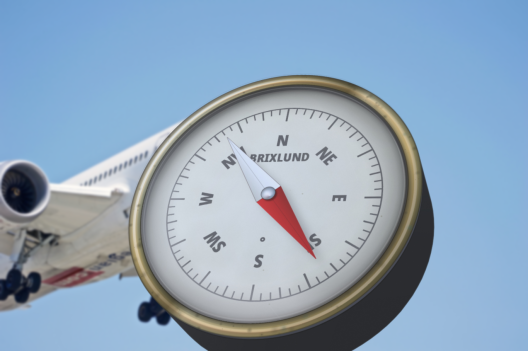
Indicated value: 140 °
